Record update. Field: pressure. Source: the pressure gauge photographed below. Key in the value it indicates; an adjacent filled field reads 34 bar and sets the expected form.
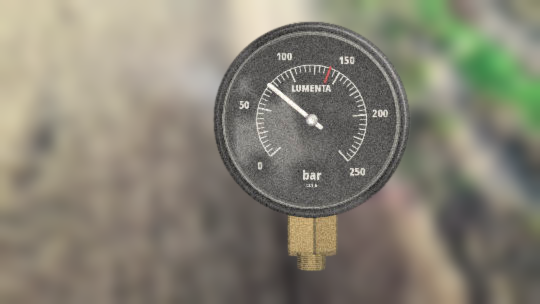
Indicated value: 75 bar
